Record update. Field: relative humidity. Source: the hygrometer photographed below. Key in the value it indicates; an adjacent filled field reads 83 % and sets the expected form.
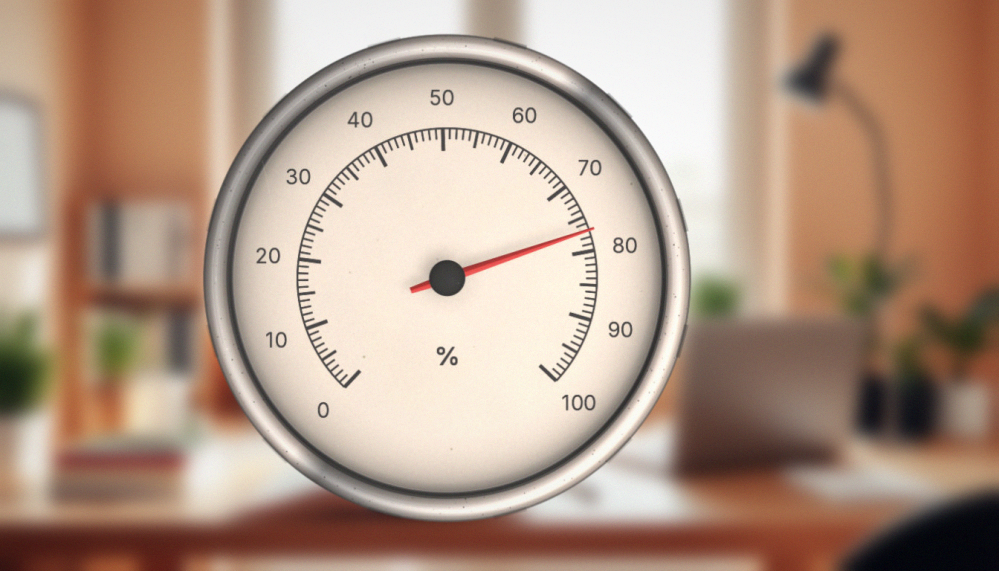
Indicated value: 77 %
